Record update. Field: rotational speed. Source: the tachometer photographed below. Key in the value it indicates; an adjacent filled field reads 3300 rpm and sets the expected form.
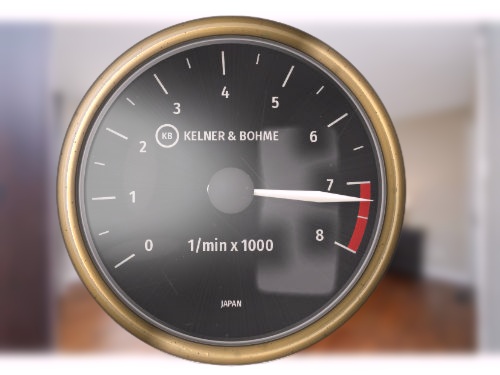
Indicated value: 7250 rpm
